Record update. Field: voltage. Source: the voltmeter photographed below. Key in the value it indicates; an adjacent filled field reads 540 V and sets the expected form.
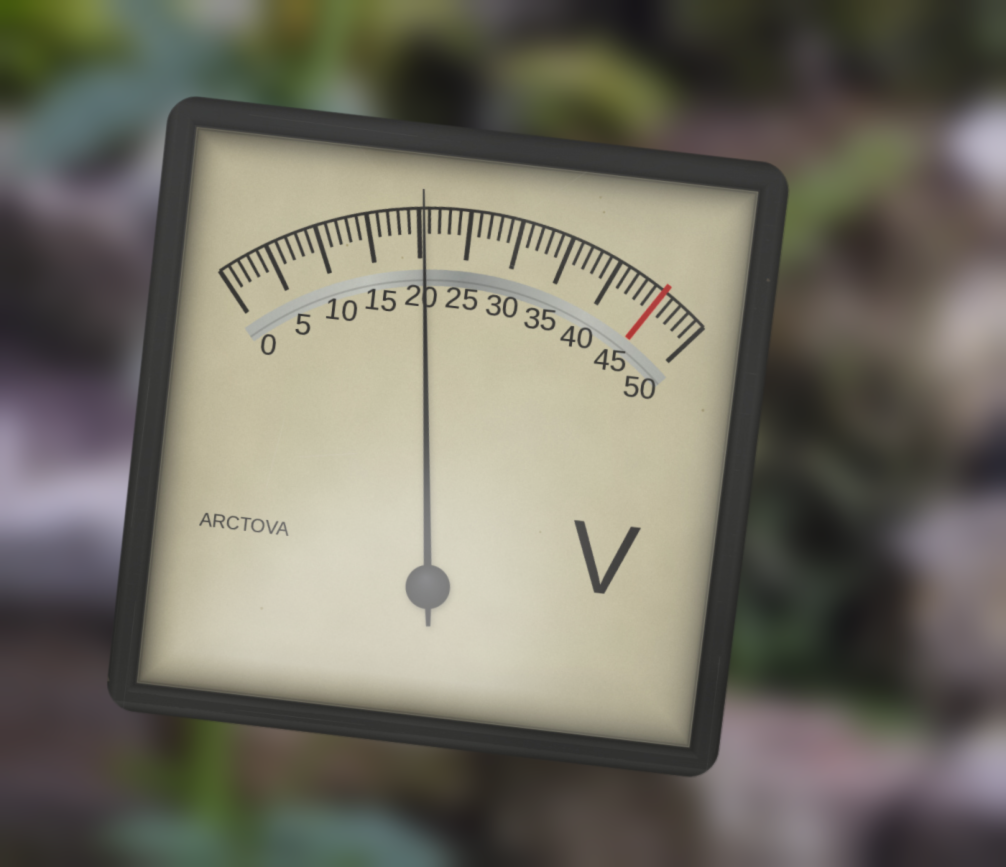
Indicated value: 20.5 V
